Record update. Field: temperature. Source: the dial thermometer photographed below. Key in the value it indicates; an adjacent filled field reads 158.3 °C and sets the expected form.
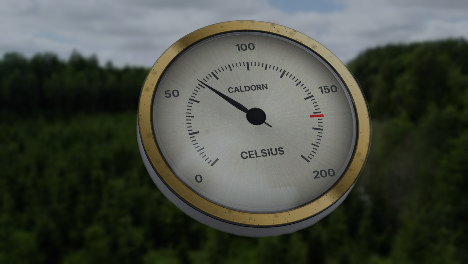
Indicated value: 62.5 °C
